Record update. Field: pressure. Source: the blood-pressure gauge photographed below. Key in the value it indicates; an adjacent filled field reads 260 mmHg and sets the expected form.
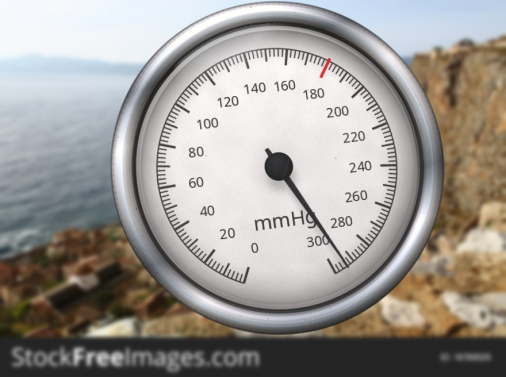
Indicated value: 294 mmHg
